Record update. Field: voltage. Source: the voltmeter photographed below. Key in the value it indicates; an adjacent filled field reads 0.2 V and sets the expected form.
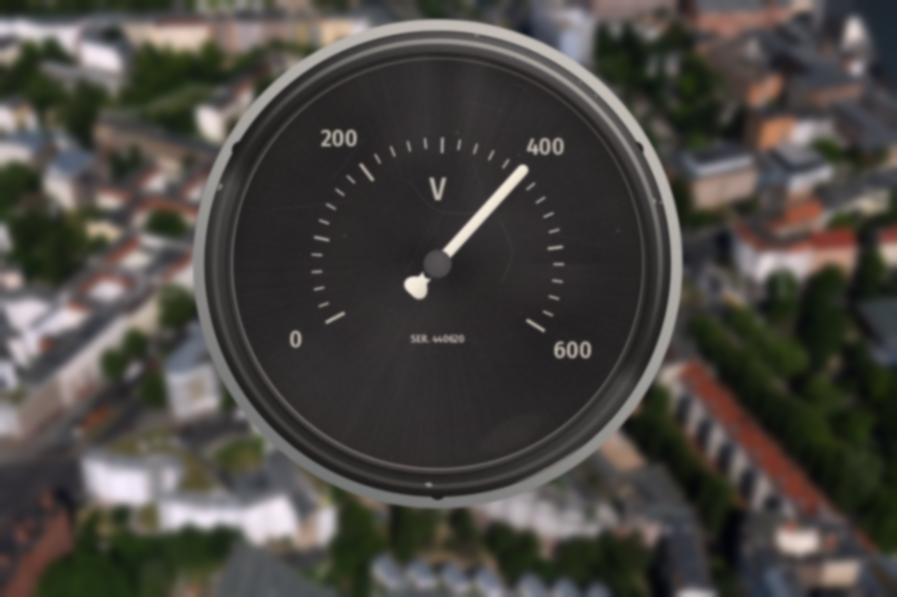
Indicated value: 400 V
